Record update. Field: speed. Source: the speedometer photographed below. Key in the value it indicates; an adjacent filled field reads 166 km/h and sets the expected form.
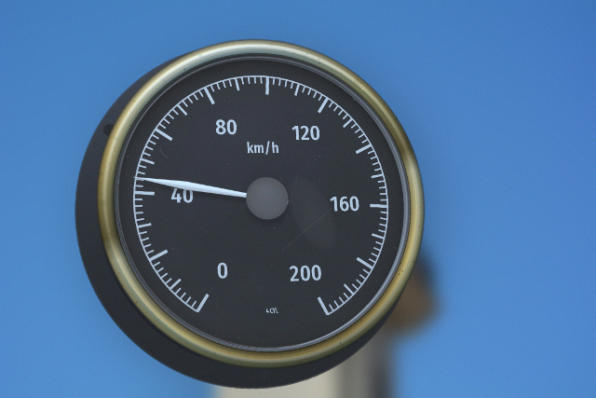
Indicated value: 44 km/h
